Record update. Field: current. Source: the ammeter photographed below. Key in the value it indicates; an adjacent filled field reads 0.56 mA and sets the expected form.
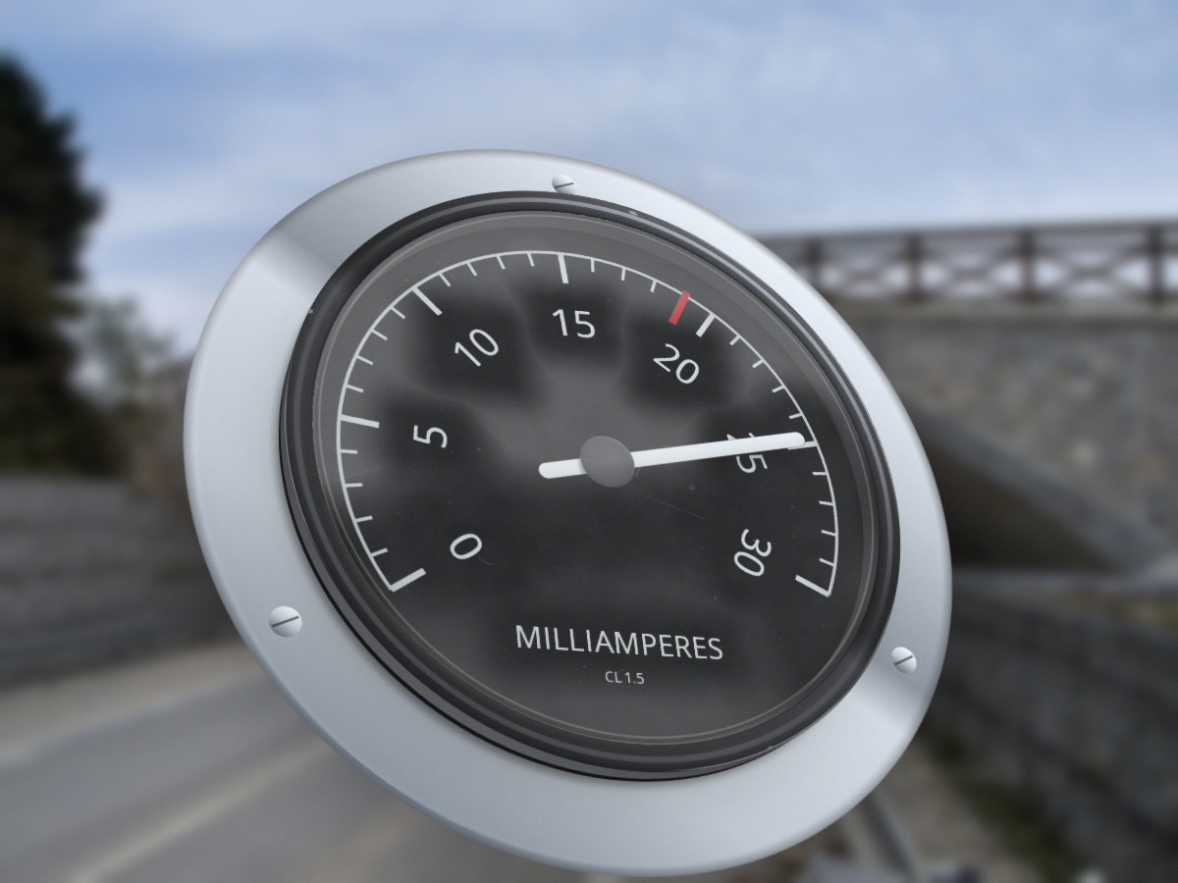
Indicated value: 25 mA
